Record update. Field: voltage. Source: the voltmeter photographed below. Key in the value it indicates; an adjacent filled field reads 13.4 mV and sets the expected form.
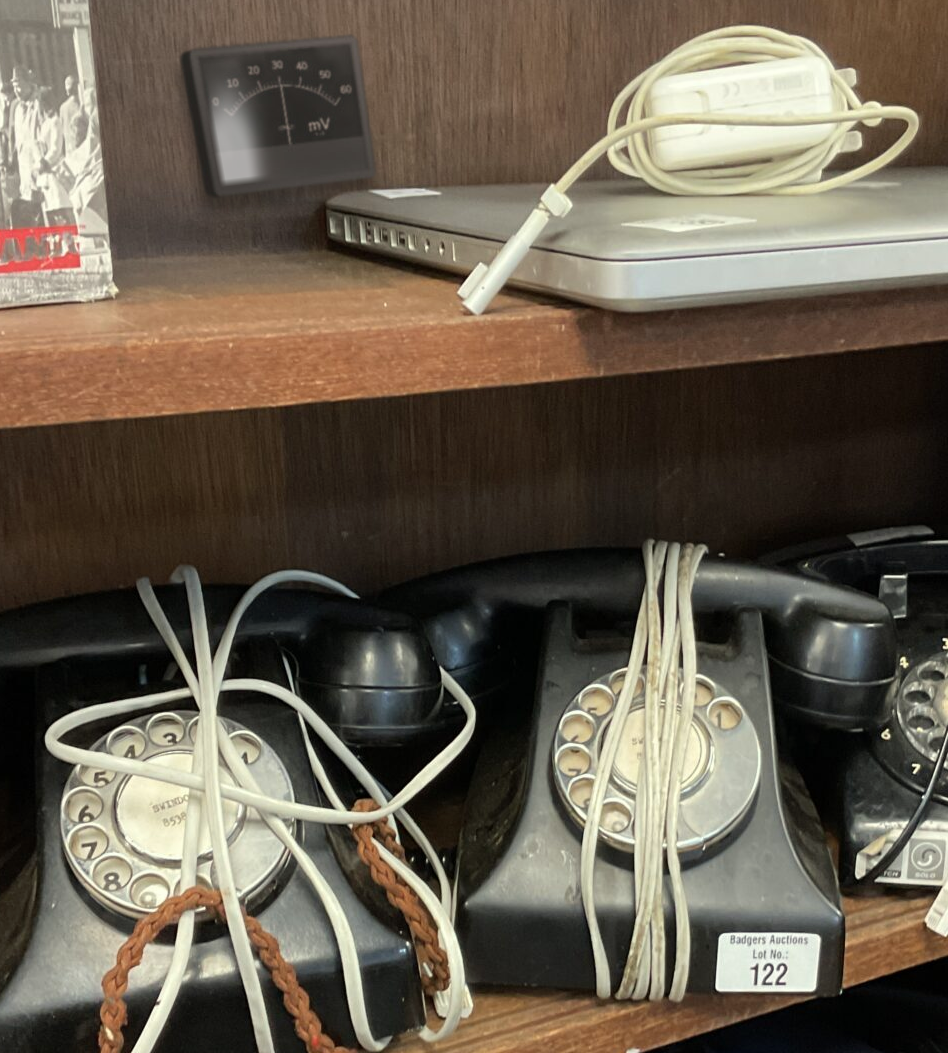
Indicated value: 30 mV
